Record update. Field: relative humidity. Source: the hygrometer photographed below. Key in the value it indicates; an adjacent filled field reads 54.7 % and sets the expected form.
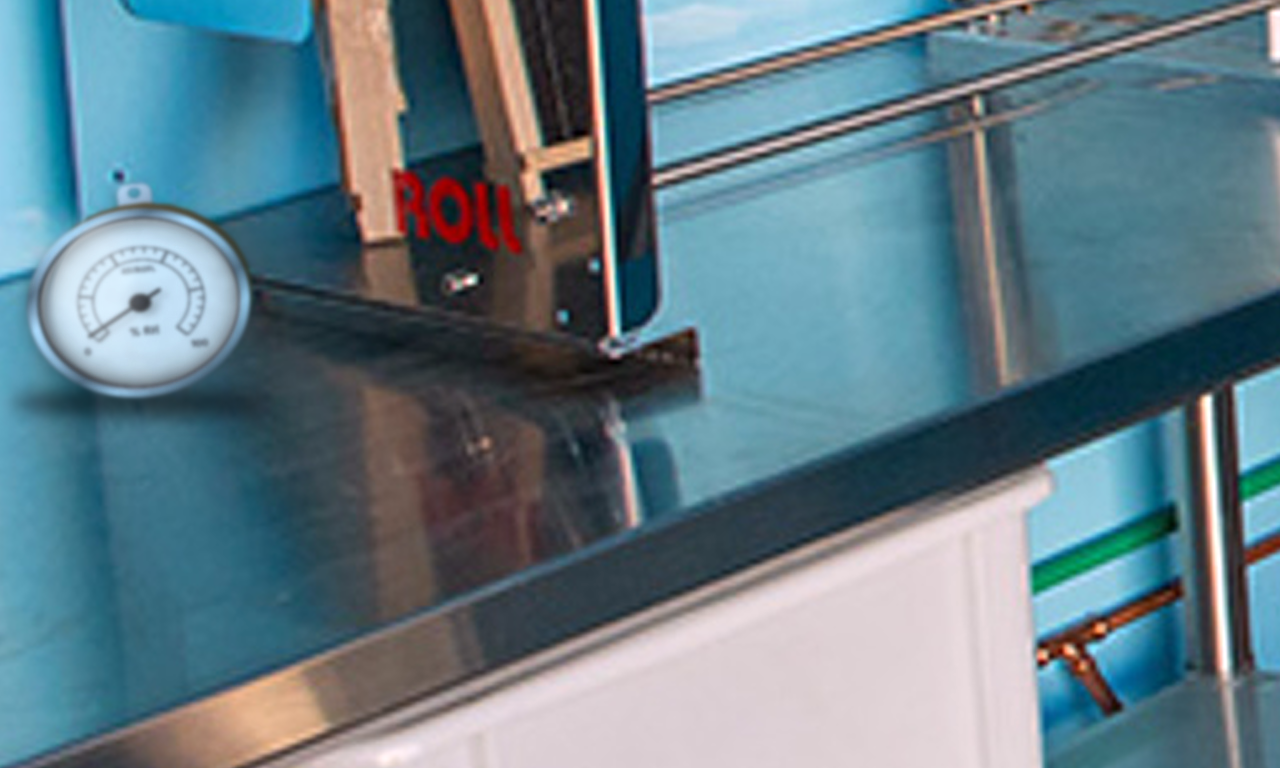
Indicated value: 4 %
